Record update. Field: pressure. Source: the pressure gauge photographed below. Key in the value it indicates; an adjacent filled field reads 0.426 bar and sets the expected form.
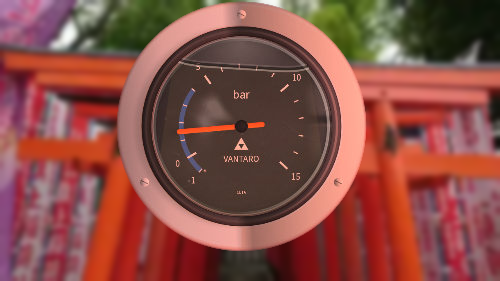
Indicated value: 1.5 bar
